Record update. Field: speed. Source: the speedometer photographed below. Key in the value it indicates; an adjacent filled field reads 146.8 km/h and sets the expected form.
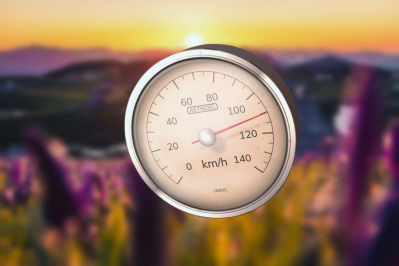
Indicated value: 110 km/h
